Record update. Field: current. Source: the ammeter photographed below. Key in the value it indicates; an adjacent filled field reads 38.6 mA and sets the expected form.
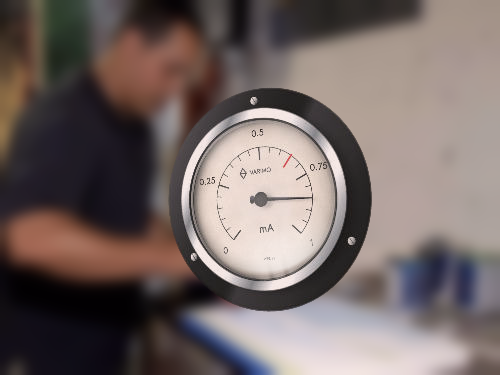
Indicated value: 0.85 mA
